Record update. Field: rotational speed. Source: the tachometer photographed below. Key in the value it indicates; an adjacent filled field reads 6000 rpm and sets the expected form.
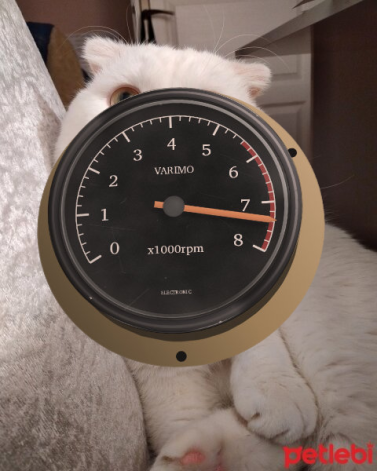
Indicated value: 7400 rpm
